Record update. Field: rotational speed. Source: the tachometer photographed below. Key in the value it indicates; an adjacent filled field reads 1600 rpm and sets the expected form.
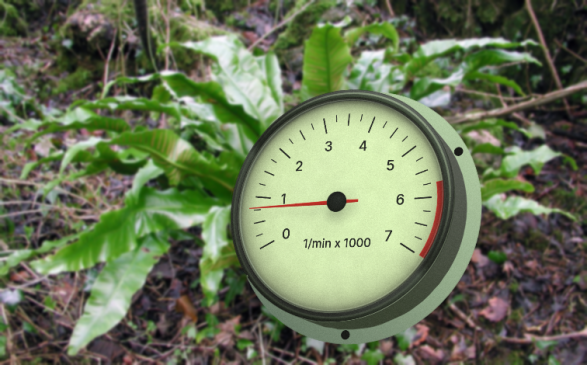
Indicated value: 750 rpm
